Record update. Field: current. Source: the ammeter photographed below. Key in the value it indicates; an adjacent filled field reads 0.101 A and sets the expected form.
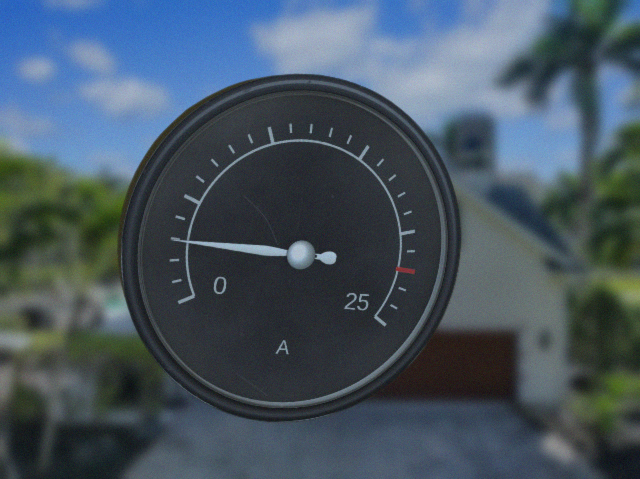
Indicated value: 3 A
